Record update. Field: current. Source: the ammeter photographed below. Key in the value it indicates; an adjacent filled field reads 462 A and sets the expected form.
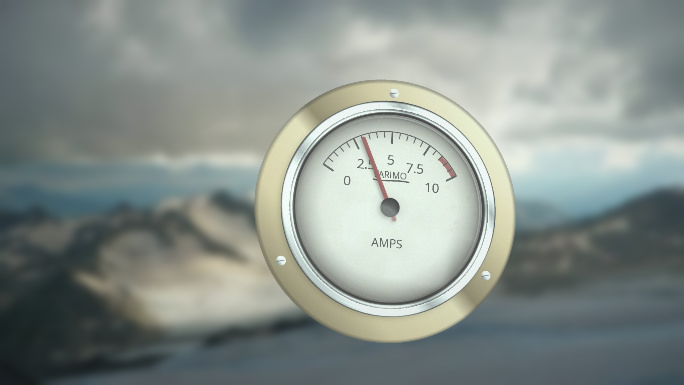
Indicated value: 3 A
